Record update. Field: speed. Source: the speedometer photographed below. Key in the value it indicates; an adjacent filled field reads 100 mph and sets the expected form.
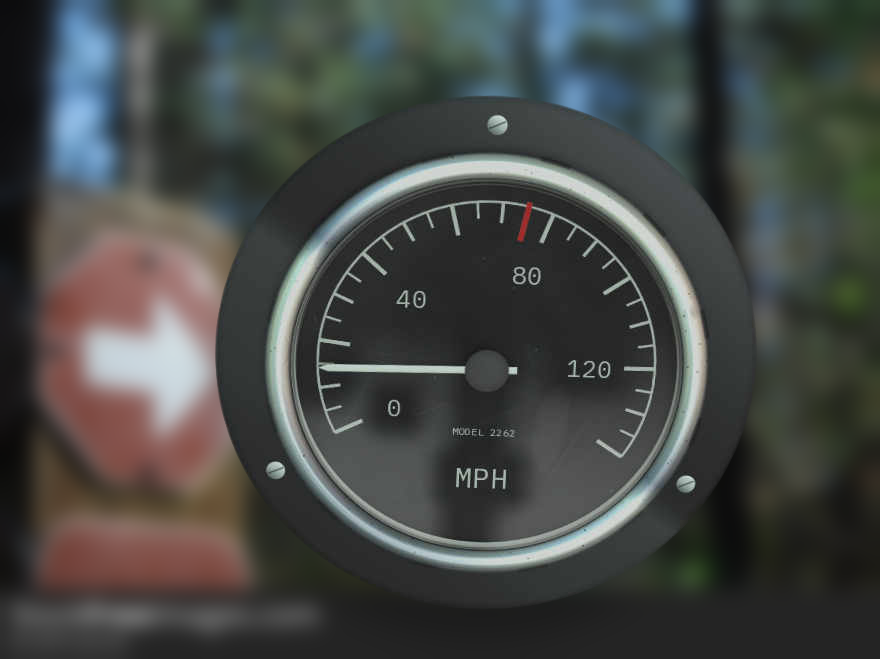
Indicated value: 15 mph
